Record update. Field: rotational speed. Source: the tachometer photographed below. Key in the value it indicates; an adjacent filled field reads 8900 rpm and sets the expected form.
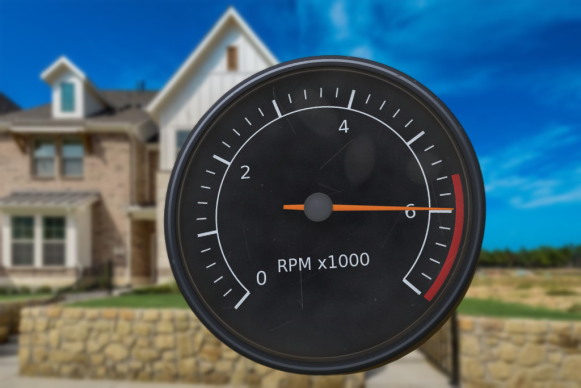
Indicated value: 6000 rpm
